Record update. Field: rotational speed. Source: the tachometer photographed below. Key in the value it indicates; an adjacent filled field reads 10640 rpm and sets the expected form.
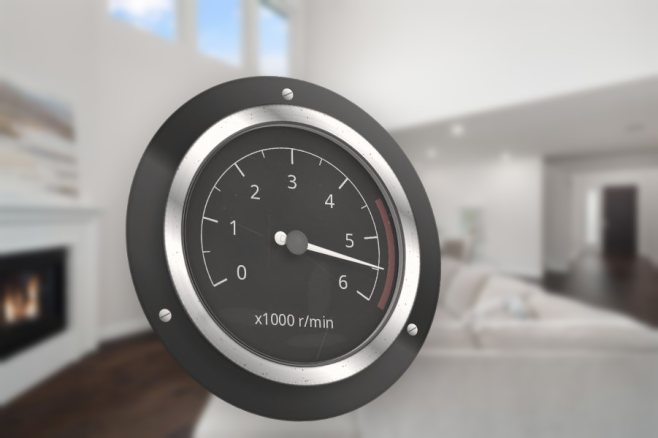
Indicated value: 5500 rpm
